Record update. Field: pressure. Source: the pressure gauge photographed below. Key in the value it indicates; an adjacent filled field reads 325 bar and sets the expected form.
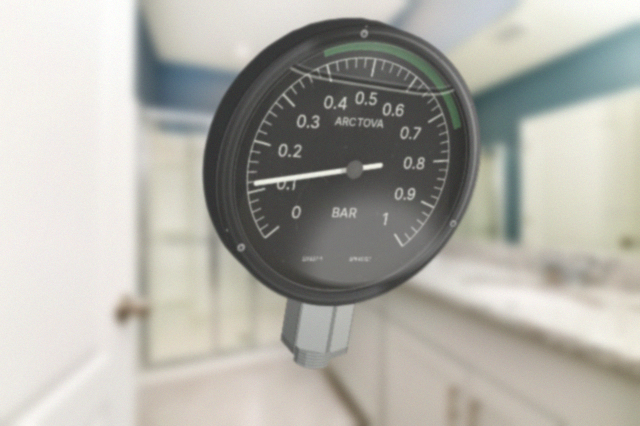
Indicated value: 0.12 bar
